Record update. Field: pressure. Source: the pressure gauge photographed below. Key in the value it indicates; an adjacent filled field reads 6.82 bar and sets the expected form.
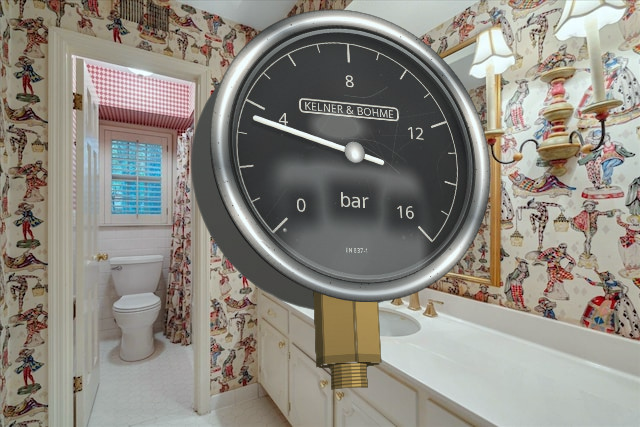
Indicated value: 3.5 bar
